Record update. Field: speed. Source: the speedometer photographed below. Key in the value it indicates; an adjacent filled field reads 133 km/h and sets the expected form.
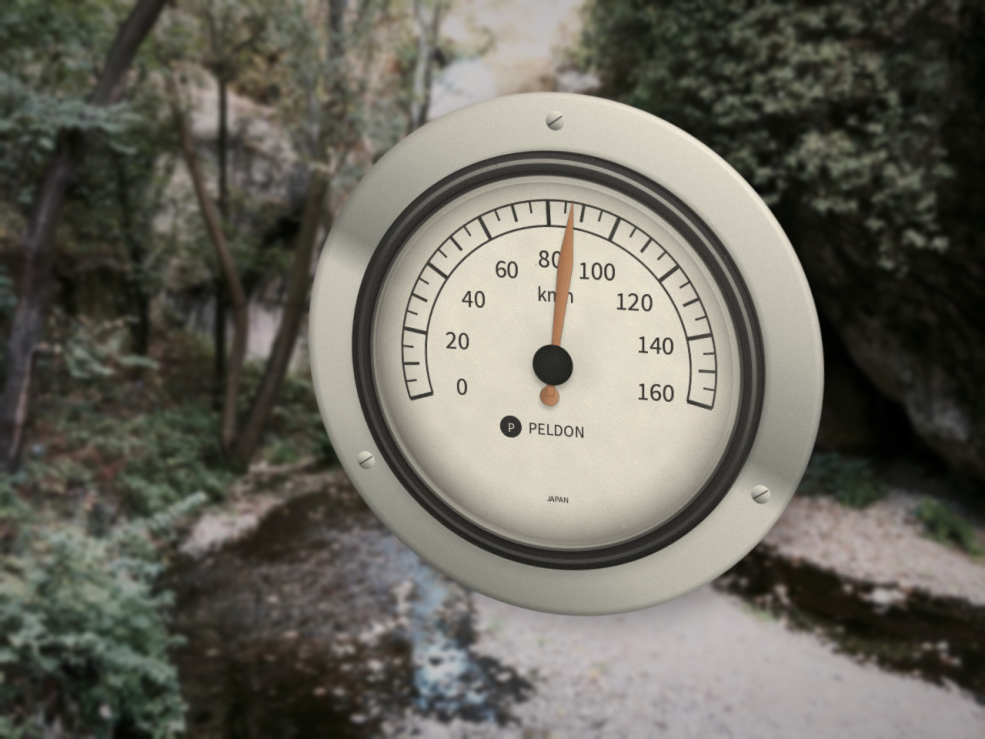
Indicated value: 87.5 km/h
